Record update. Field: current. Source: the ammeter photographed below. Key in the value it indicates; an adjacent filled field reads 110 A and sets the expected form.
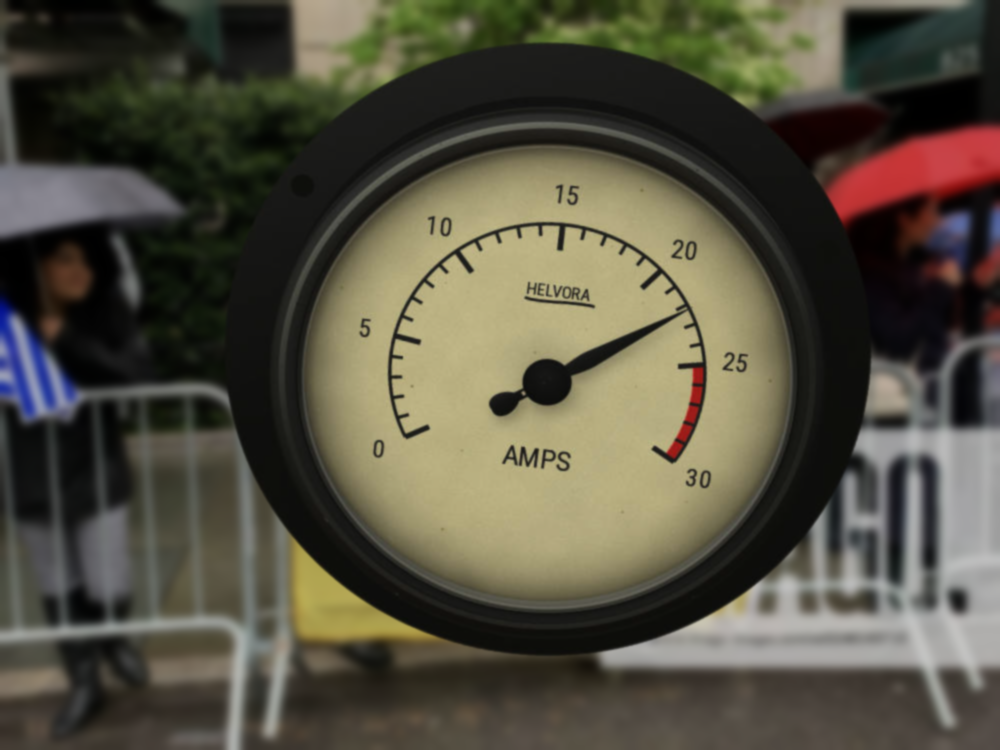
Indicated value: 22 A
